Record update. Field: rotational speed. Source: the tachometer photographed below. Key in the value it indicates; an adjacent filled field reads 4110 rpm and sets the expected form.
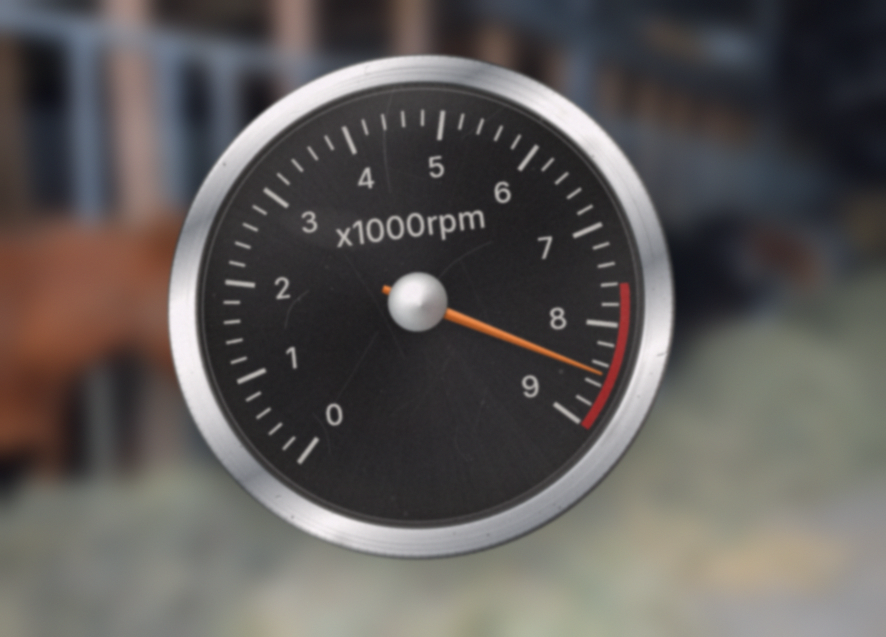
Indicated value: 8500 rpm
